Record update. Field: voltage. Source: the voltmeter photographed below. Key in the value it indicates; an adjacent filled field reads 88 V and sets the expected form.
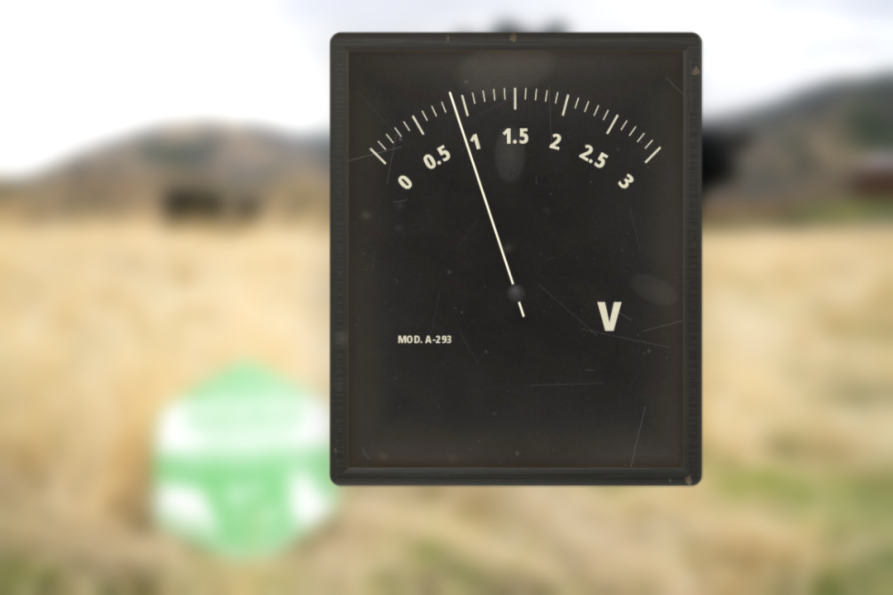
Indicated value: 0.9 V
